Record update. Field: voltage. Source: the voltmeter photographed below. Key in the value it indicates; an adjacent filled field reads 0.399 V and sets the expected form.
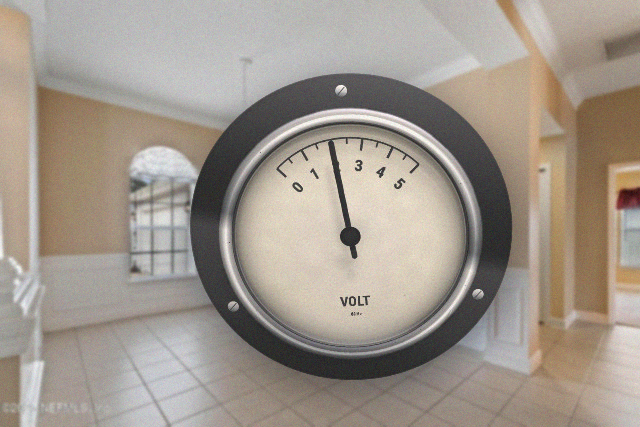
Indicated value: 2 V
